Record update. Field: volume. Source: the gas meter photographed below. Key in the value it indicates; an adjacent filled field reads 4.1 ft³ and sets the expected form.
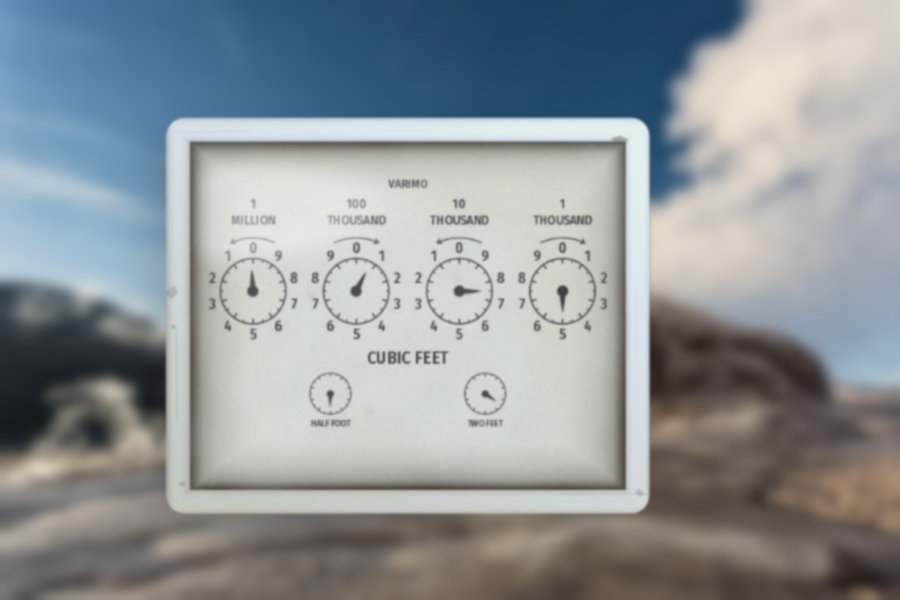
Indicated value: 7500 ft³
